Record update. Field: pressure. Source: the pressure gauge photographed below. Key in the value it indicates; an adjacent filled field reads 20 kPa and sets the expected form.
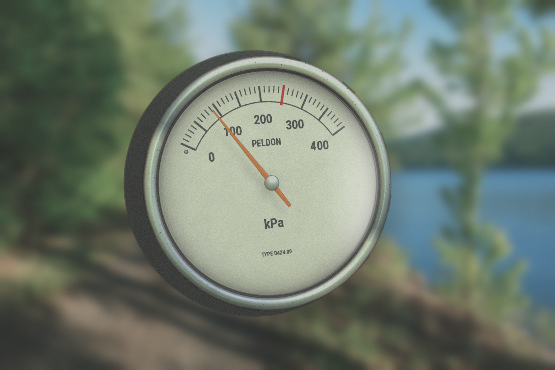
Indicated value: 90 kPa
